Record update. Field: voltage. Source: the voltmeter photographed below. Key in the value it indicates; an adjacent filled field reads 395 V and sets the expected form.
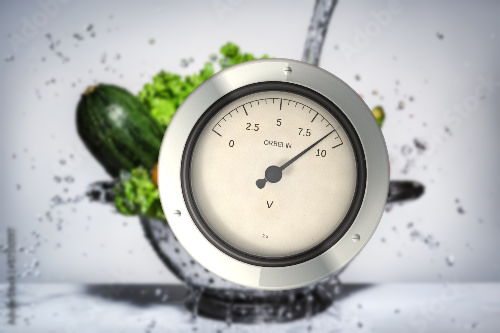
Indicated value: 9 V
